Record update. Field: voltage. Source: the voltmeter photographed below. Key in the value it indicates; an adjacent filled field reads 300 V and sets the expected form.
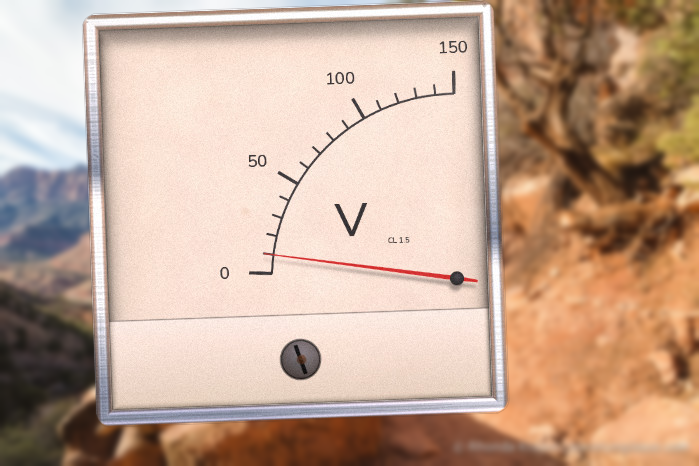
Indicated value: 10 V
